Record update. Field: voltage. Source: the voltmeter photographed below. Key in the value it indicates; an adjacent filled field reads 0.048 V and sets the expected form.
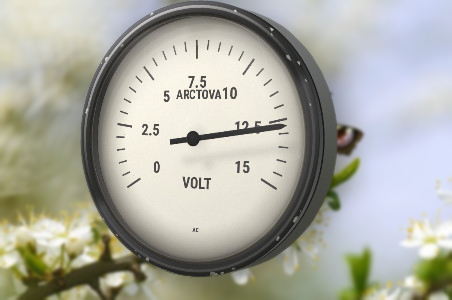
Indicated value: 12.75 V
